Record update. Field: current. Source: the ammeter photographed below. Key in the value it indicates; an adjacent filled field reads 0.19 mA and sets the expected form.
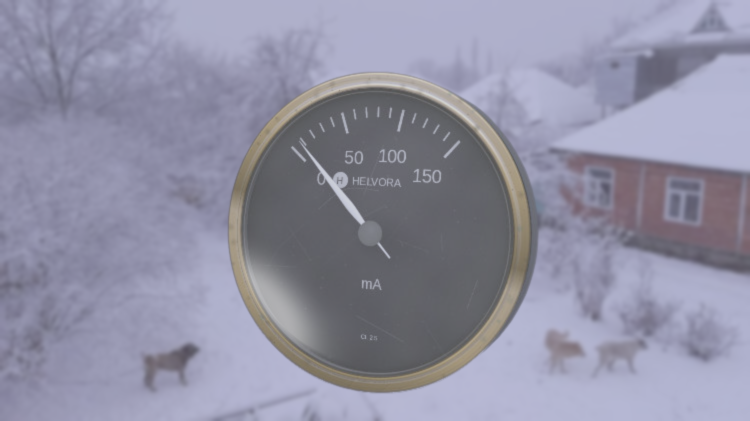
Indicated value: 10 mA
